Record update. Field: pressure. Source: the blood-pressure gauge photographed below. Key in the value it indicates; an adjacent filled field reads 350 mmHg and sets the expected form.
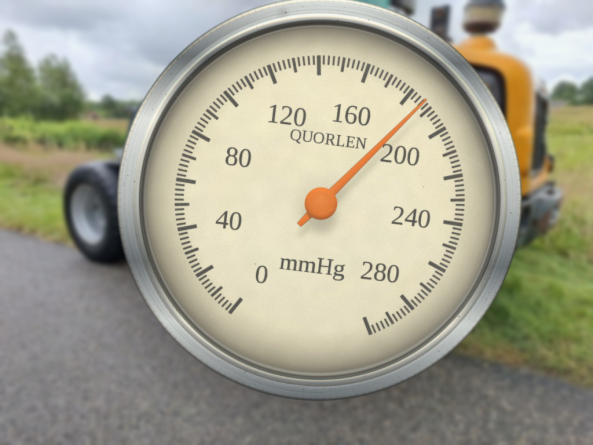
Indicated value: 186 mmHg
